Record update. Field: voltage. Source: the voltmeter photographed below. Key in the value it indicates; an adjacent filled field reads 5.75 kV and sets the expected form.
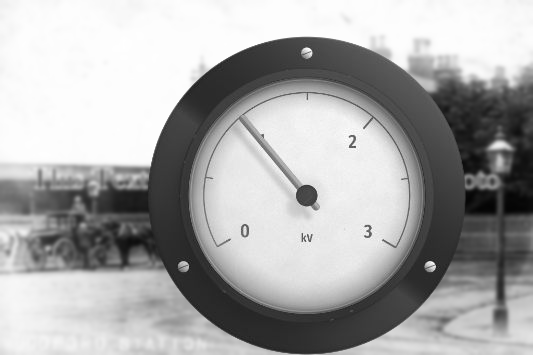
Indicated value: 1 kV
